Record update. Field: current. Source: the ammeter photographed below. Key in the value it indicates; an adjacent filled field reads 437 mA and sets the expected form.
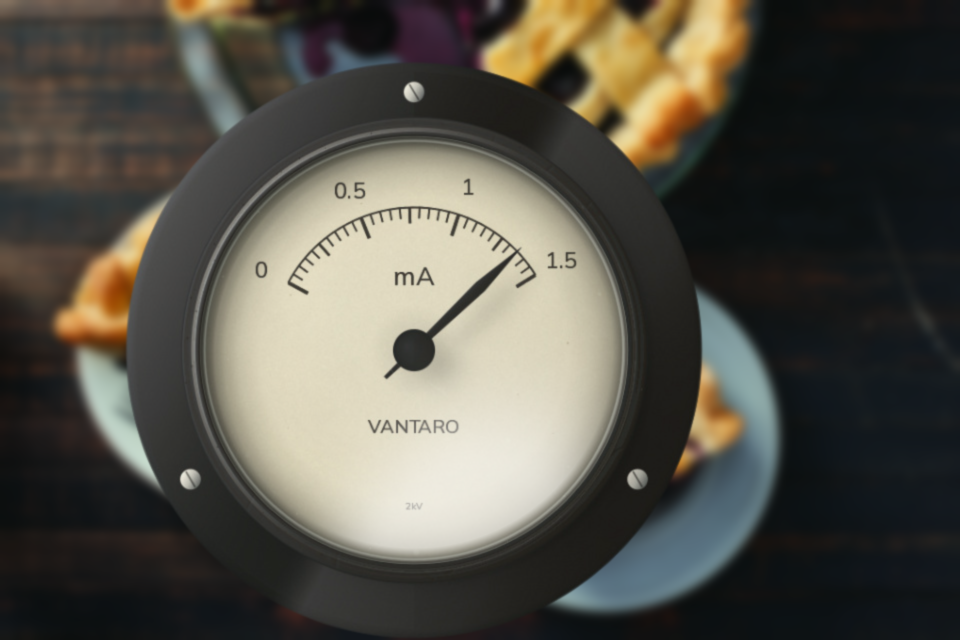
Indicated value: 1.35 mA
